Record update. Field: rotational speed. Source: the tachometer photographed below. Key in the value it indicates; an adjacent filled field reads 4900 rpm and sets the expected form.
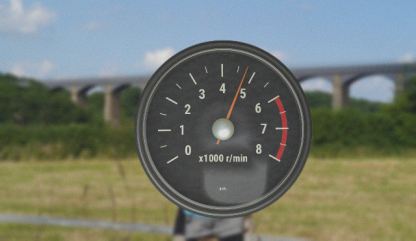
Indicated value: 4750 rpm
